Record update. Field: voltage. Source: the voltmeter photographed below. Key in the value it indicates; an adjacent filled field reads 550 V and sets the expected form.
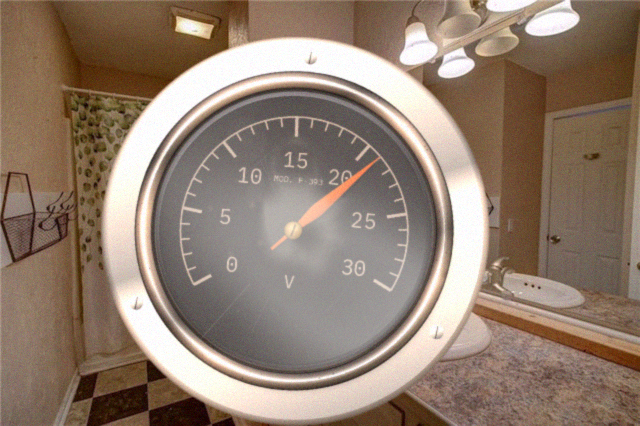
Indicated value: 21 V
